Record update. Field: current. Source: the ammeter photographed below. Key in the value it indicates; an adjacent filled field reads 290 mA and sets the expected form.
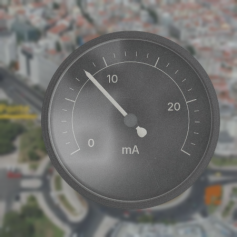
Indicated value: 8 mA
